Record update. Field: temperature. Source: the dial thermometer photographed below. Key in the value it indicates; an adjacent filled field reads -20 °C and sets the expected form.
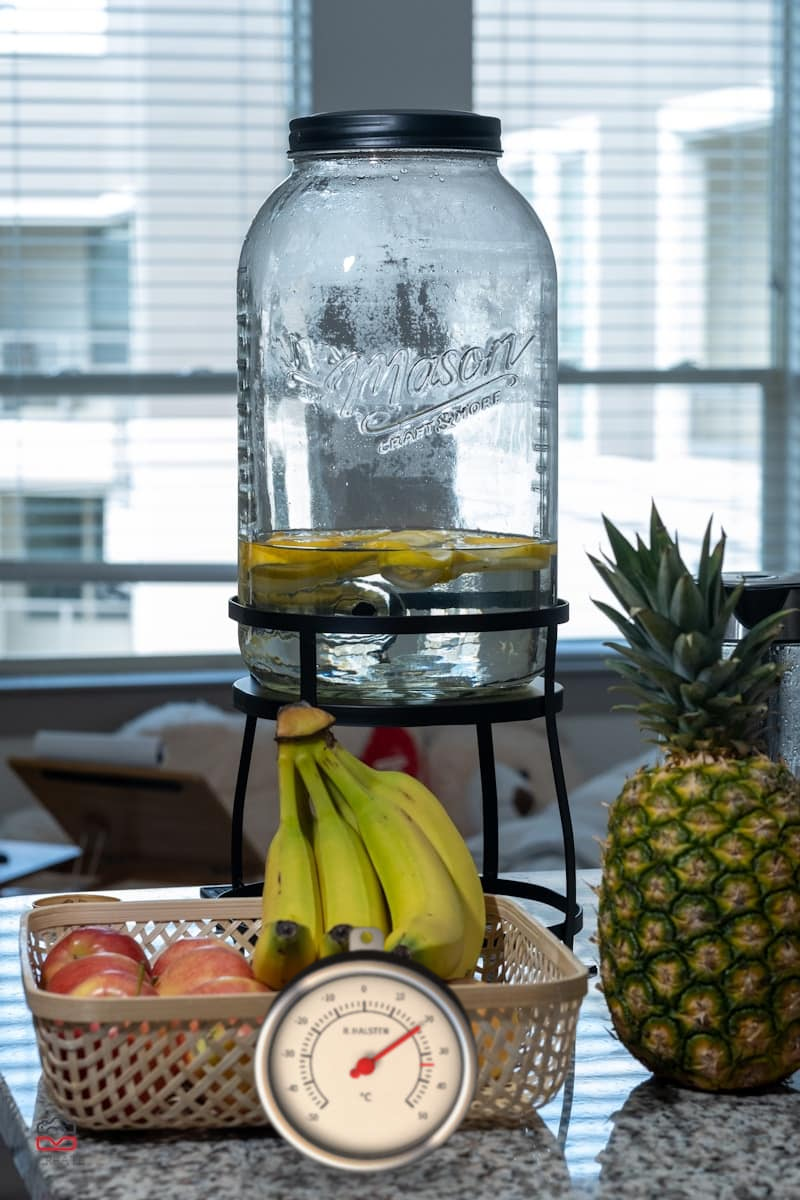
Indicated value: 20 °C
